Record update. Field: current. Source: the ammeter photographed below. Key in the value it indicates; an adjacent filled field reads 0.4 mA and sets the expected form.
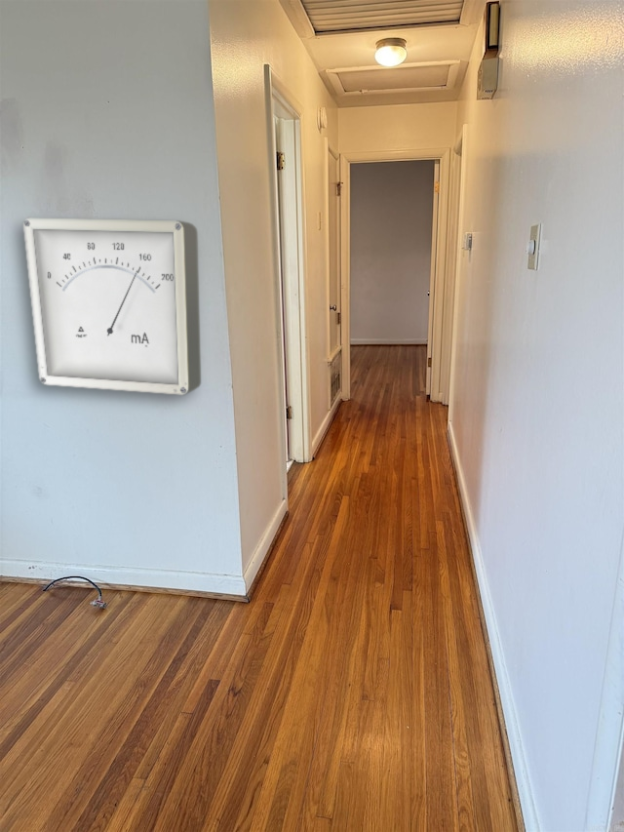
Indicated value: 160 mA
